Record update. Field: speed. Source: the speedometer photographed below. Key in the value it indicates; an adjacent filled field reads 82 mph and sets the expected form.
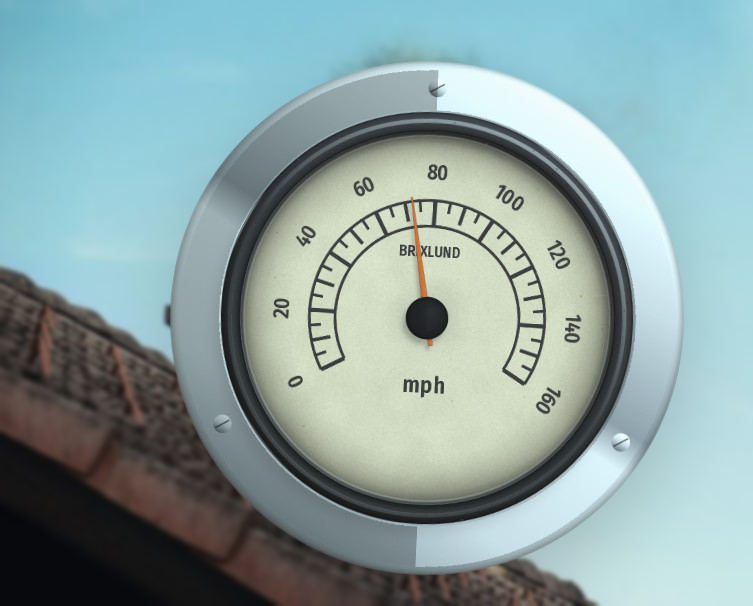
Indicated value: 72.5 mph
